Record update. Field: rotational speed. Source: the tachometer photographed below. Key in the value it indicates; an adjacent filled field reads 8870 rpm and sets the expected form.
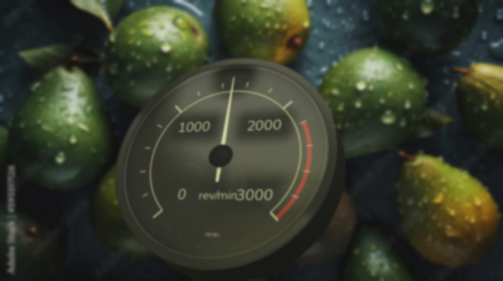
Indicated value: 1500 rpm
